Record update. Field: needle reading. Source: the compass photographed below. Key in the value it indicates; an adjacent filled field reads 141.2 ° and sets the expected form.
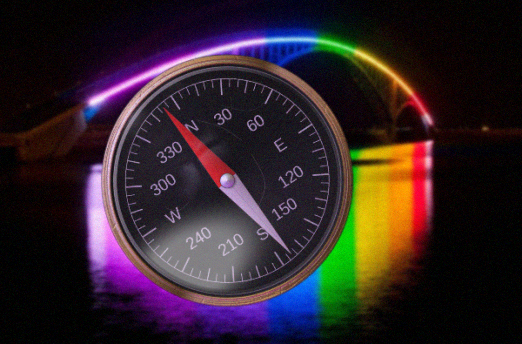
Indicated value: 352.5 °
